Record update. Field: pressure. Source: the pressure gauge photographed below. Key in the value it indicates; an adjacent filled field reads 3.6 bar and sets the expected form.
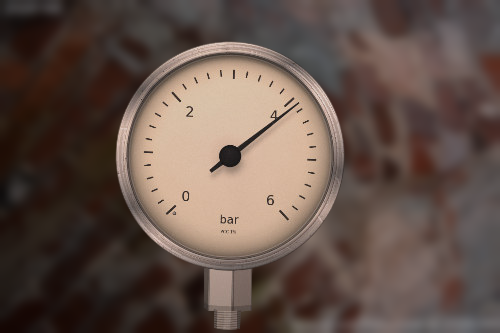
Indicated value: 4.1 bar
